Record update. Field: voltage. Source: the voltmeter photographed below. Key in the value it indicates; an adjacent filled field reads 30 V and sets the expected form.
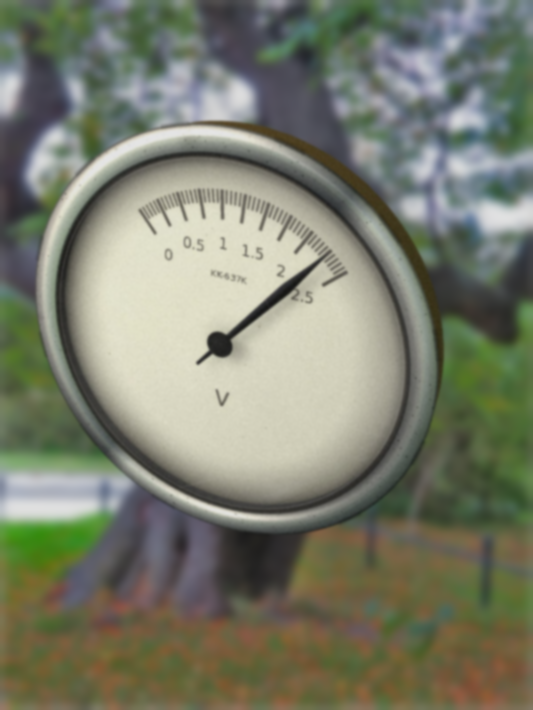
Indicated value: 2.25 V
